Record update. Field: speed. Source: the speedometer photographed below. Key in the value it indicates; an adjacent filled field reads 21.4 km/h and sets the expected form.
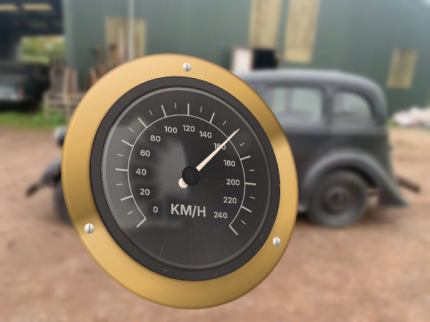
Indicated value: 160 km/h
